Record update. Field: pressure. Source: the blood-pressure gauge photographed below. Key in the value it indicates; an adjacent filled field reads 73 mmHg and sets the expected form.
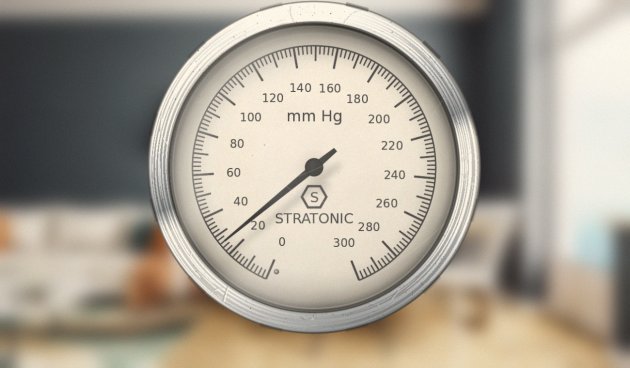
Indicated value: 26 mmHg
